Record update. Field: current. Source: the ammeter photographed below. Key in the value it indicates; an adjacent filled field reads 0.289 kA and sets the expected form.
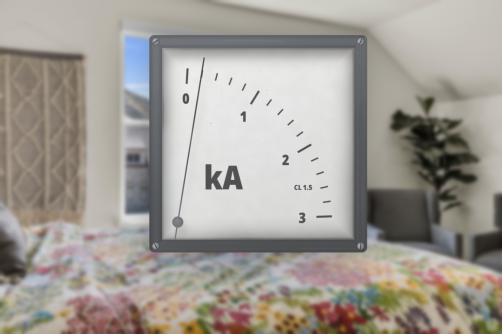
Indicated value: 0.2 kA
